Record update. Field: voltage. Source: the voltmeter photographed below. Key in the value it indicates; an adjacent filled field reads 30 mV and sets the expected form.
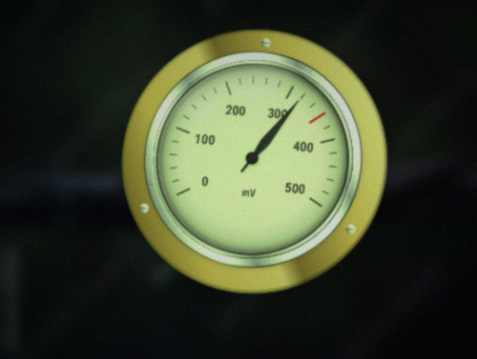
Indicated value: 320 mV
